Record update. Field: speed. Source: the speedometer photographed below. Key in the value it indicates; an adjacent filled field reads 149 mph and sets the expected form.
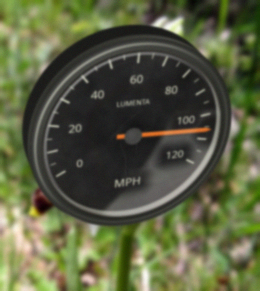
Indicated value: 105 mph
